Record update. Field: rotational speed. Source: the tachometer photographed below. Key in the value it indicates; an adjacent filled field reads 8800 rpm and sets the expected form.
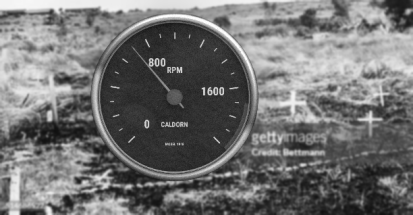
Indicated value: 700 rpm
